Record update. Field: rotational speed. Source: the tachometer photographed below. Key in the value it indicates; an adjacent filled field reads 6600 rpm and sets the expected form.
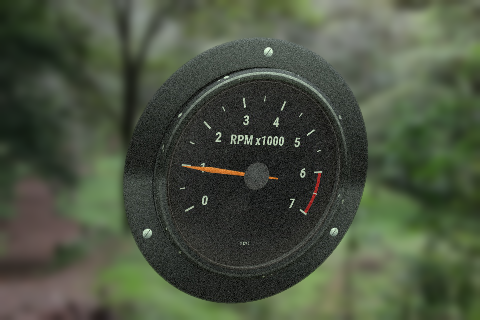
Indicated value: 1000 rpm
